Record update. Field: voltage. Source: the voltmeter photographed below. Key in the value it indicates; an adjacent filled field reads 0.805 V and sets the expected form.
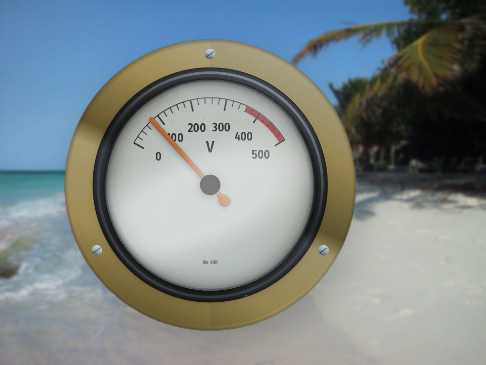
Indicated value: 80 V
